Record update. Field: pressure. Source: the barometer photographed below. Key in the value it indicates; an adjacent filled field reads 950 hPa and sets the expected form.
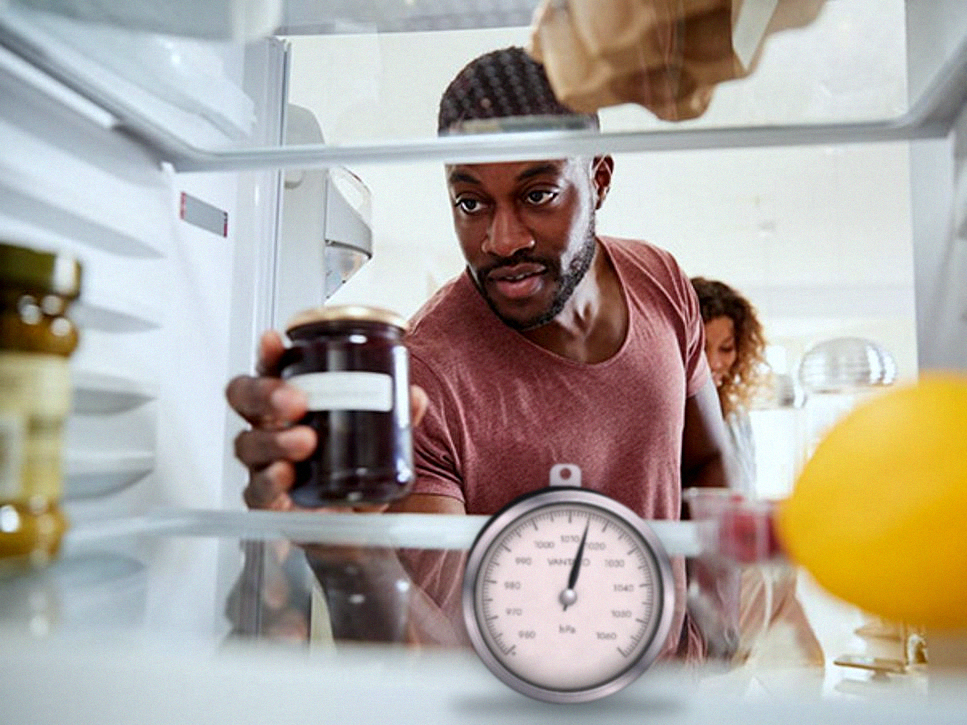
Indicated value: 1015 hPa
